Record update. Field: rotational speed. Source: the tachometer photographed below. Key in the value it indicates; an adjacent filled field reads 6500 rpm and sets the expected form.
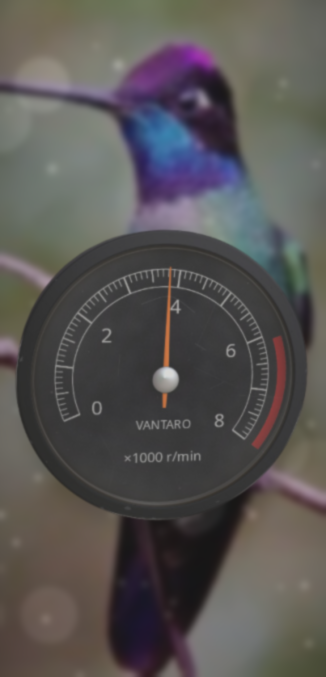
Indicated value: 3800 rpm
